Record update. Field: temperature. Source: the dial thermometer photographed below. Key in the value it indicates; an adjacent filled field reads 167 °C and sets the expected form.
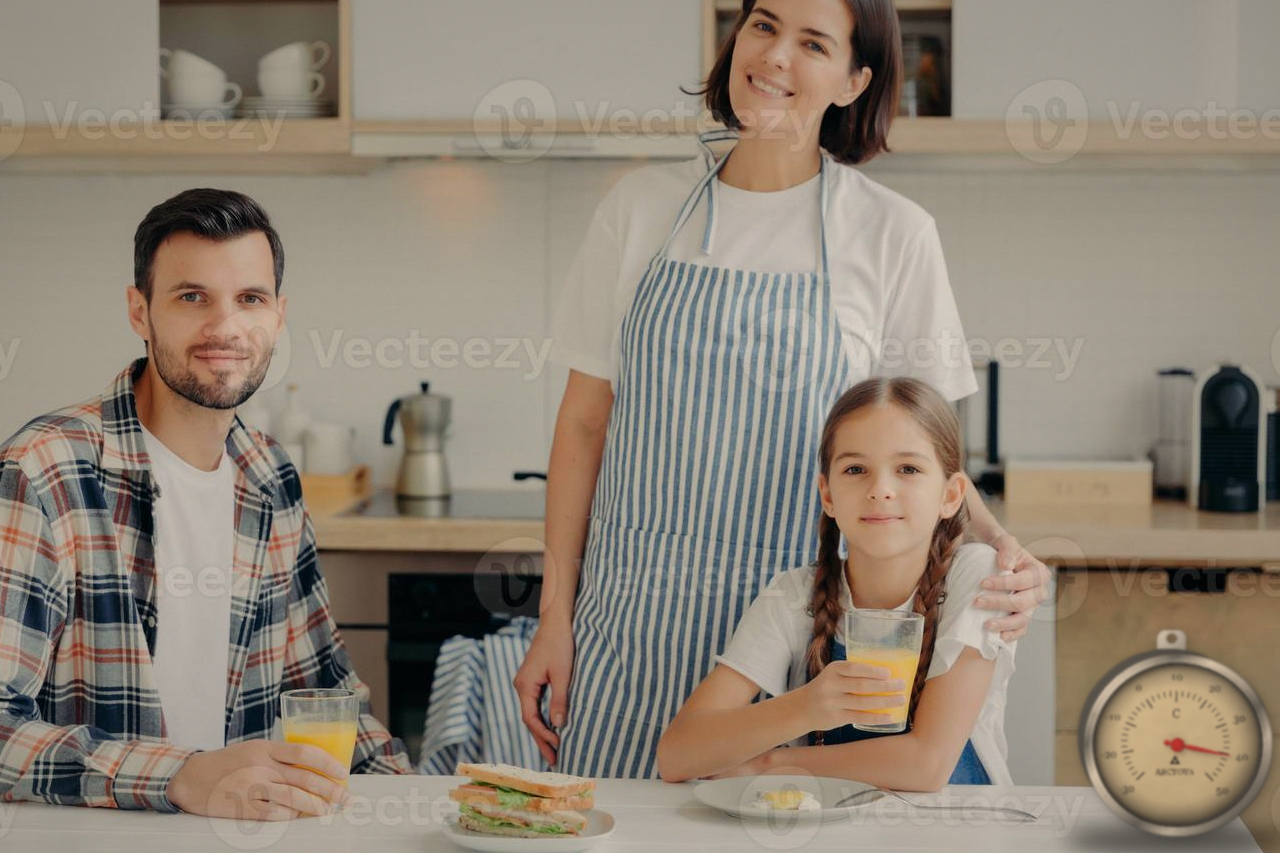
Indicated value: 40 °C
